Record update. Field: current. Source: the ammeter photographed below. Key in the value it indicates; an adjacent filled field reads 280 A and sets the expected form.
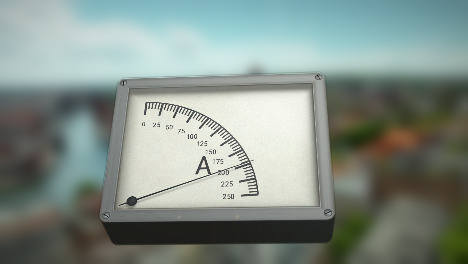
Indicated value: 200 A
